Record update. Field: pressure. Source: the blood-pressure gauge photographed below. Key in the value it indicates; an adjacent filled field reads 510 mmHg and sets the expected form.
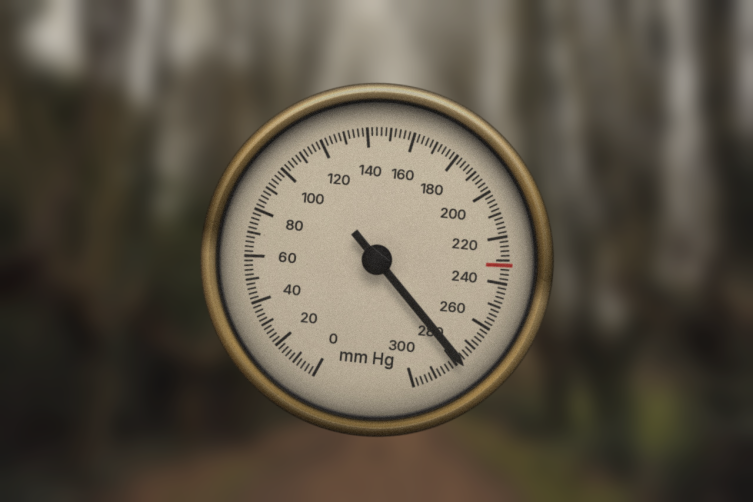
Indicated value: 278 mmHg
